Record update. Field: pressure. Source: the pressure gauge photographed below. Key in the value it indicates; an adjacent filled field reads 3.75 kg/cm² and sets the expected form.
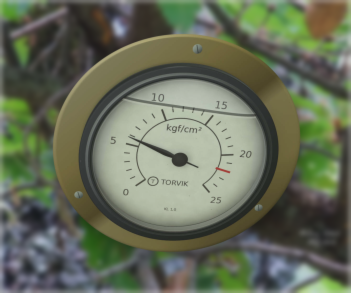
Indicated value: 6 kg/cm²
